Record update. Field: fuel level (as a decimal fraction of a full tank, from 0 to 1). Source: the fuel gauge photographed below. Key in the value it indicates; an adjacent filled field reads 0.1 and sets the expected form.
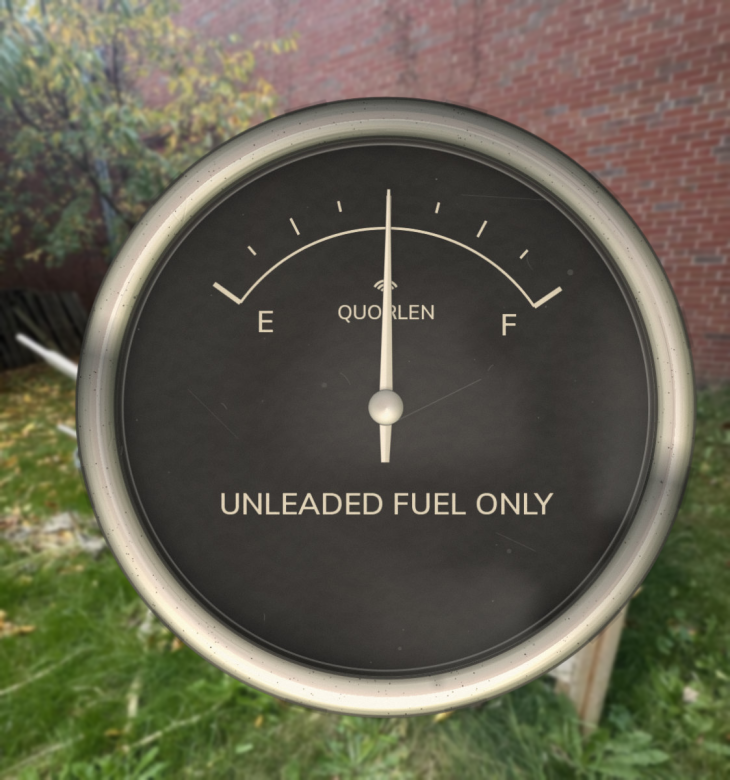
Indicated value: 0.5
